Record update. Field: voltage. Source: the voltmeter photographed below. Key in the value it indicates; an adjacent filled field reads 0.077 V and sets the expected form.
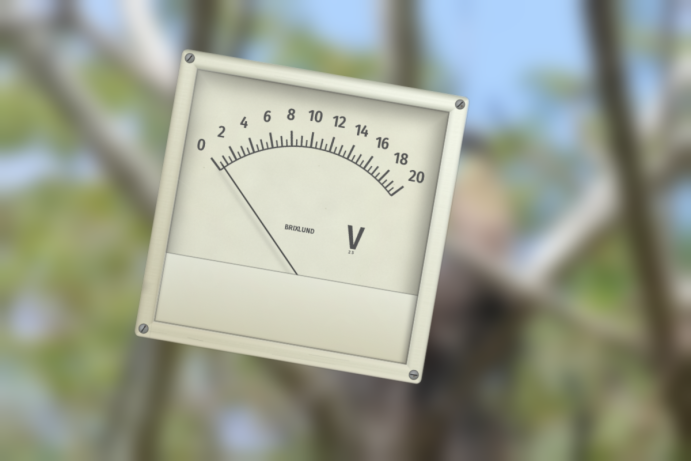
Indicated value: 0.5 V
